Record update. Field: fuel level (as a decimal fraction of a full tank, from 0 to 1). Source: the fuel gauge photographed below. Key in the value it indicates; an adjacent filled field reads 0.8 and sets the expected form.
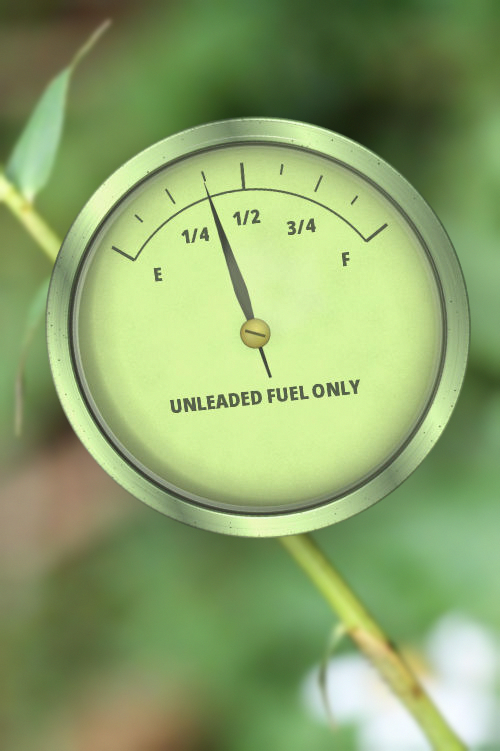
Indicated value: 0.375
